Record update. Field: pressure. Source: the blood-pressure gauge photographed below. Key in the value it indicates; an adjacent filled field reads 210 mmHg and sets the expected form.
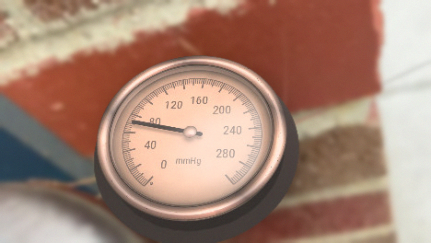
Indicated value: 70 mmHg
